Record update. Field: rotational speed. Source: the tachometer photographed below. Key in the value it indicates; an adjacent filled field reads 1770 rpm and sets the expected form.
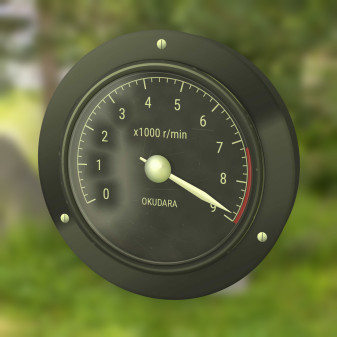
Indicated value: 8800 rpm
